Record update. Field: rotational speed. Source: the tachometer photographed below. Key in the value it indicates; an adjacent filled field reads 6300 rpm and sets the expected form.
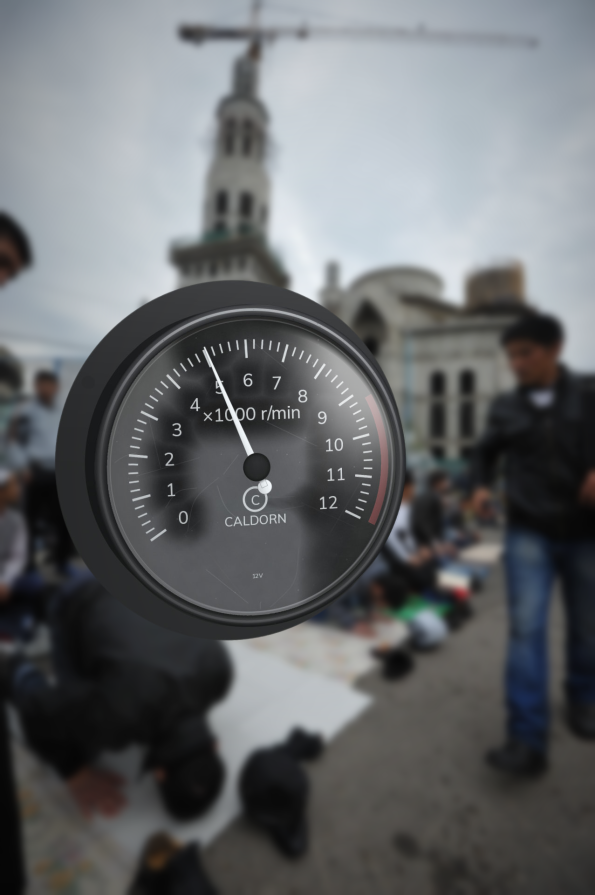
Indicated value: 5000 rpm
